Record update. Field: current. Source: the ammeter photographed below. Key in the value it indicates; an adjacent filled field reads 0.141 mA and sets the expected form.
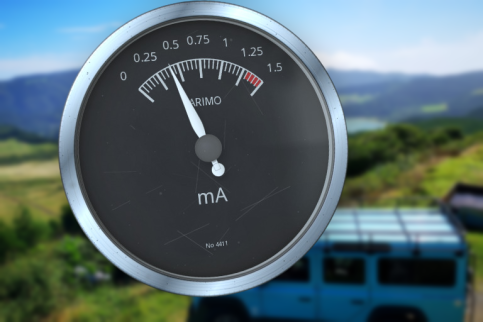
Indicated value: 0.4 mA
